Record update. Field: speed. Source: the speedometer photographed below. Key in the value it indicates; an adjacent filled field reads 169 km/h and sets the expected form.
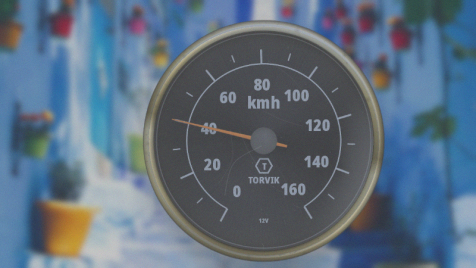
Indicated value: 40 km/h
